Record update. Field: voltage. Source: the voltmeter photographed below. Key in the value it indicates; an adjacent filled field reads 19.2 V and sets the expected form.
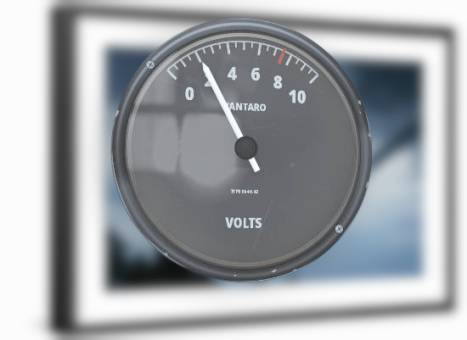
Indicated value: 2 V
